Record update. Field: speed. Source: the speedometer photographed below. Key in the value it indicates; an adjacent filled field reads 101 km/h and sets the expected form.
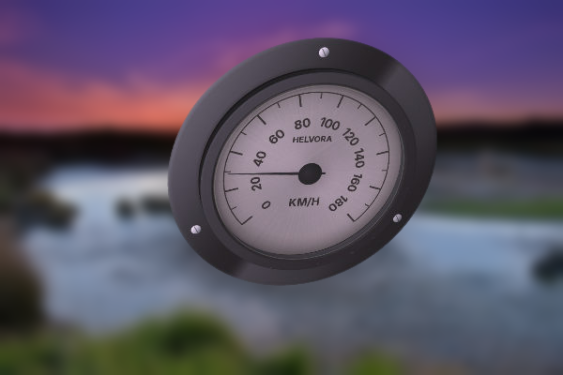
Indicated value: 30 km/h
